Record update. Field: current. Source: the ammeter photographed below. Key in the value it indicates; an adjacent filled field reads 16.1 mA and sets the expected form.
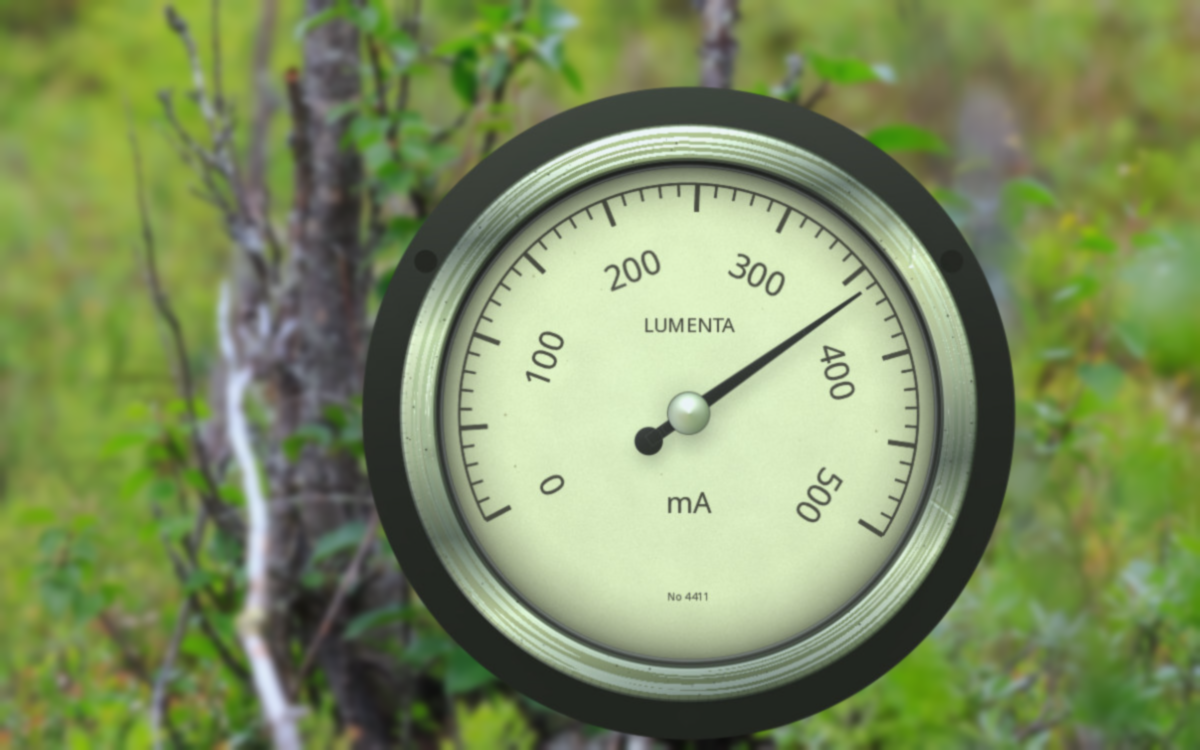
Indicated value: 360 mA
